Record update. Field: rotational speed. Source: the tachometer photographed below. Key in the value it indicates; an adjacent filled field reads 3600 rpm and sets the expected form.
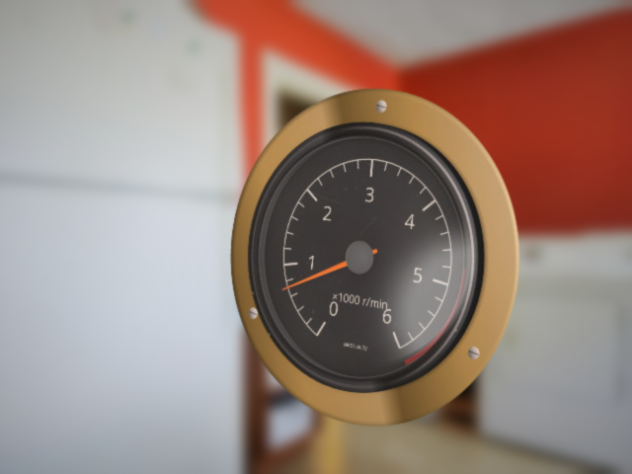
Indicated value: 700 rpm
